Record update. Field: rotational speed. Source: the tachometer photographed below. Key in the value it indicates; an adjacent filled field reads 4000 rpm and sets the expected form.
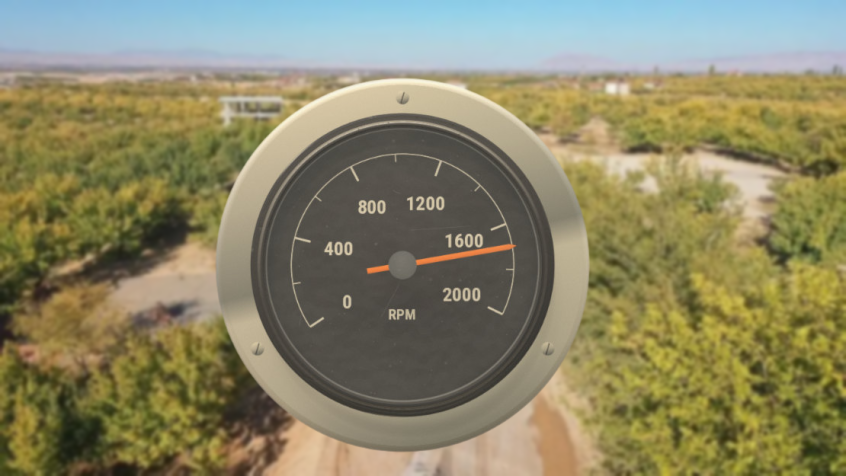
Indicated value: 1700 rpm
